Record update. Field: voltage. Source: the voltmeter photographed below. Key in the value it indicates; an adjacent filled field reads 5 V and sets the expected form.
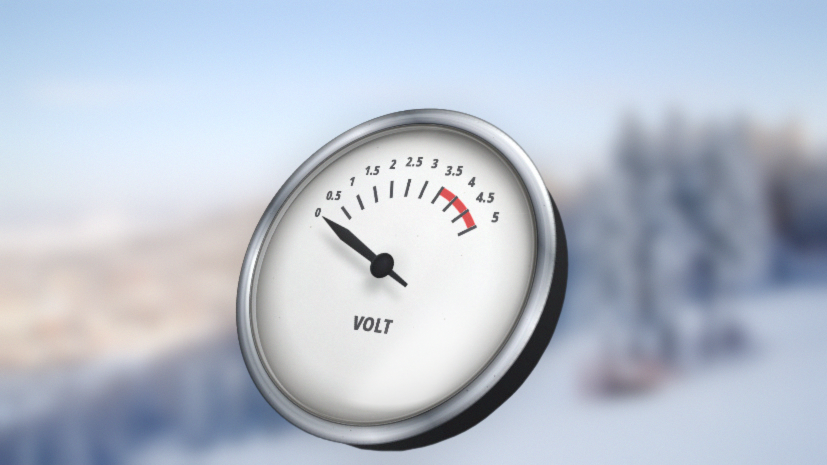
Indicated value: 0 V
